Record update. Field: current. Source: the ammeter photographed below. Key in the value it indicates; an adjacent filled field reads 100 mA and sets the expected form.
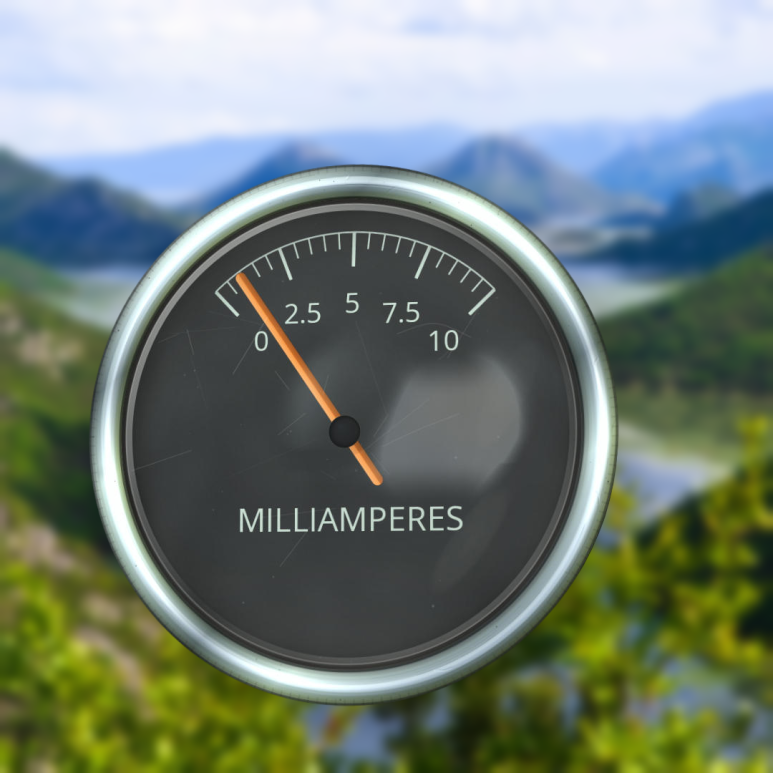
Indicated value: 1 mA
